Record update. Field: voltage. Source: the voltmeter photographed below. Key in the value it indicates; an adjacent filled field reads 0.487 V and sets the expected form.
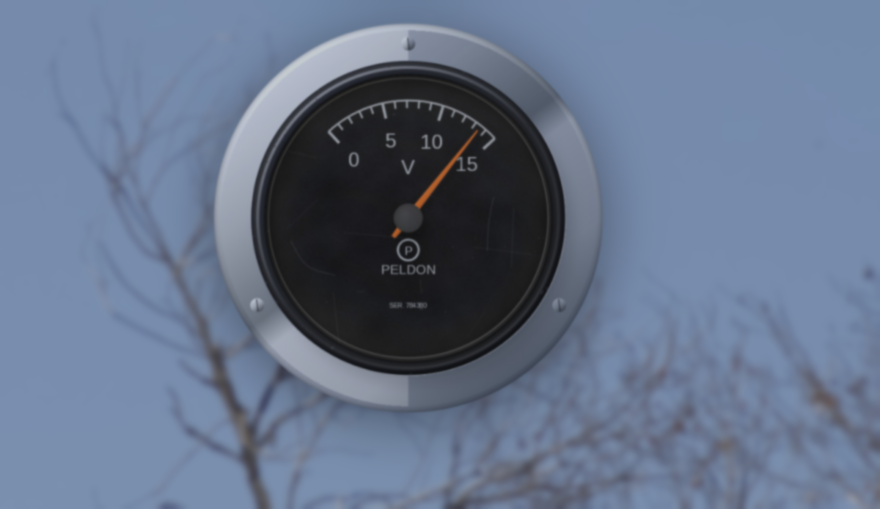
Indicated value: 13.5 V
